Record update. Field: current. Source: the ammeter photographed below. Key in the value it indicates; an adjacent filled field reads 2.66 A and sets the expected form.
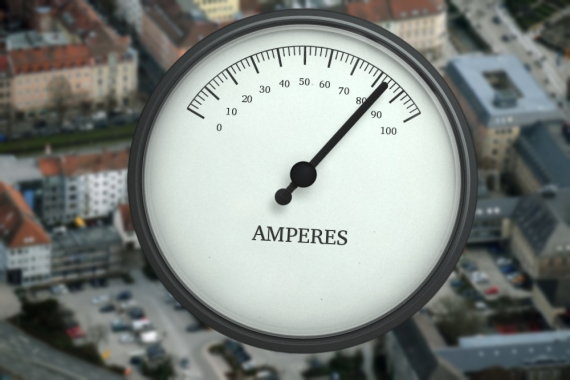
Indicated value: 84 A
